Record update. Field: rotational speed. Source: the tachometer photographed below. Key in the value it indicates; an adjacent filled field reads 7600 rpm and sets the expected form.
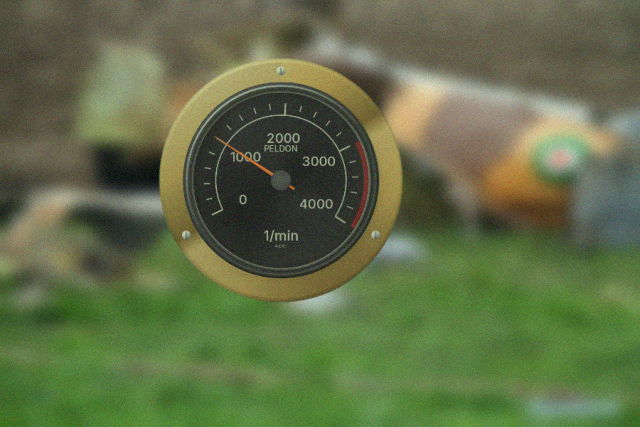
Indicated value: 1000 rpm
